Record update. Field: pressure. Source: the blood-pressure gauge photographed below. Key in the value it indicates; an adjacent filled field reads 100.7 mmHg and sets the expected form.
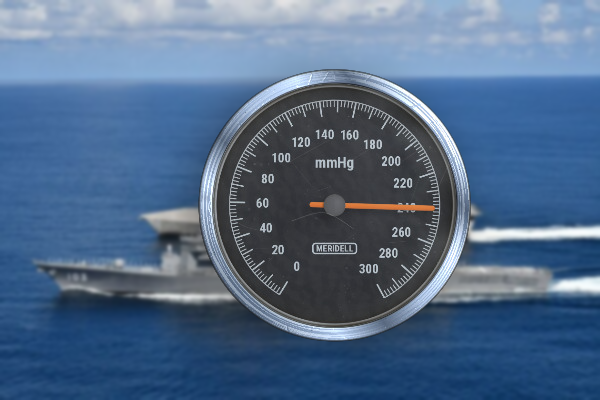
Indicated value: 240 mmHg
